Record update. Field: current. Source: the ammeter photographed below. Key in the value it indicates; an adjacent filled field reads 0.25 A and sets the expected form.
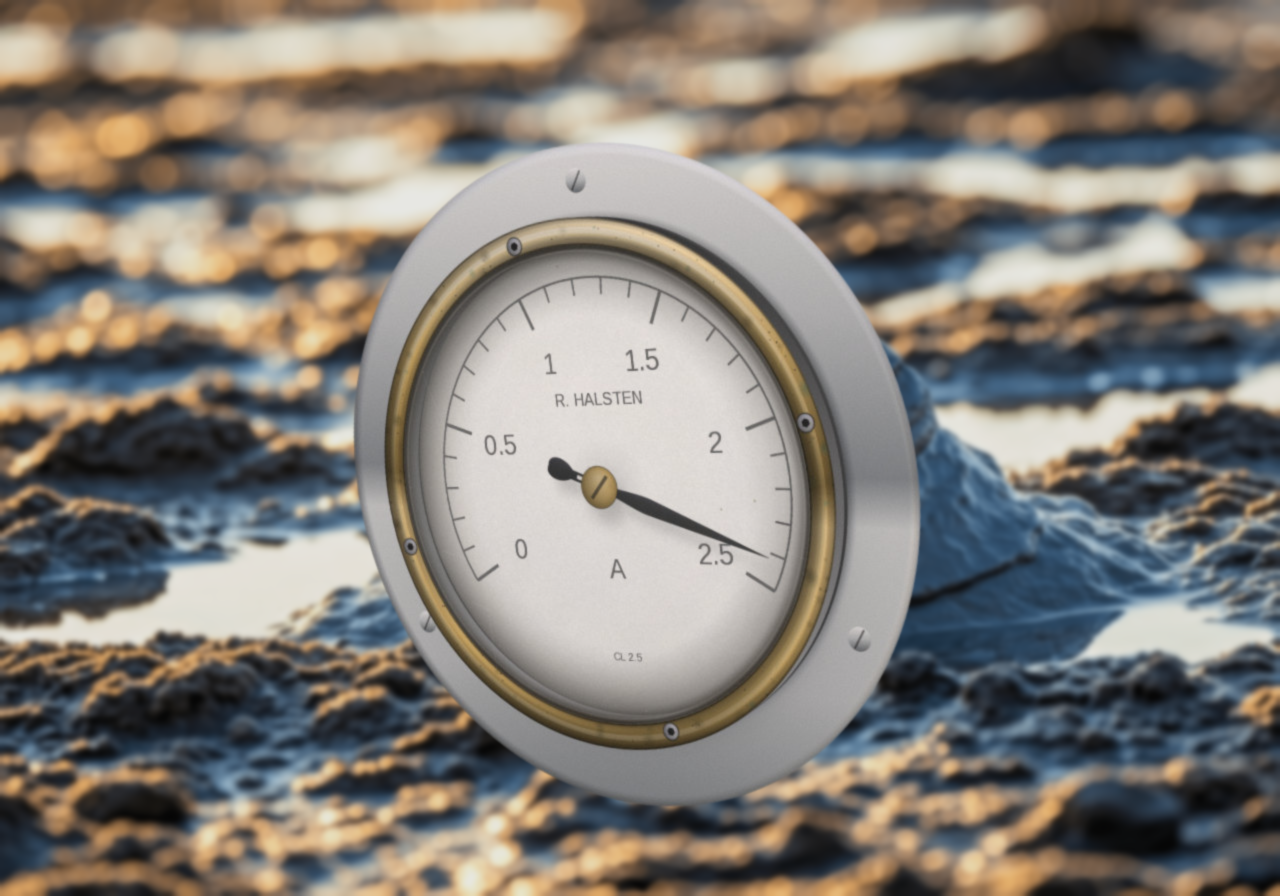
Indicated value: 2.4 A
